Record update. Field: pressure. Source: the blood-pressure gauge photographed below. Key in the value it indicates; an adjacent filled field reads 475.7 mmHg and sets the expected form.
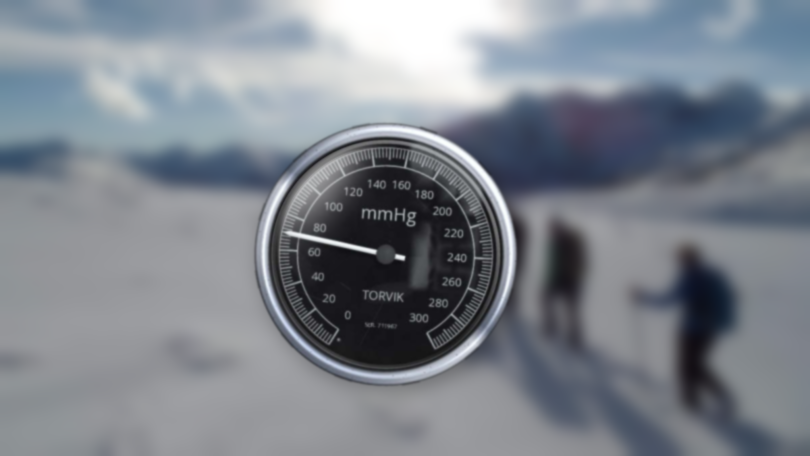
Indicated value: 70 mmHg
